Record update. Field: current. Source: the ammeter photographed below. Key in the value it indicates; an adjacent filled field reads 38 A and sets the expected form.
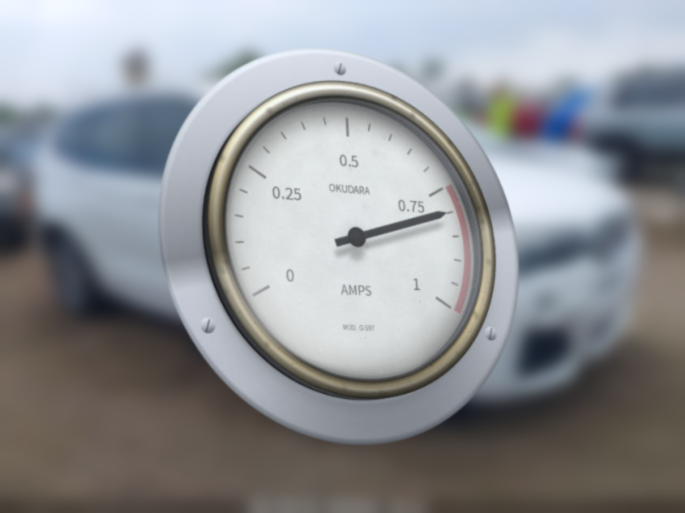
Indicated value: 0.8 A
